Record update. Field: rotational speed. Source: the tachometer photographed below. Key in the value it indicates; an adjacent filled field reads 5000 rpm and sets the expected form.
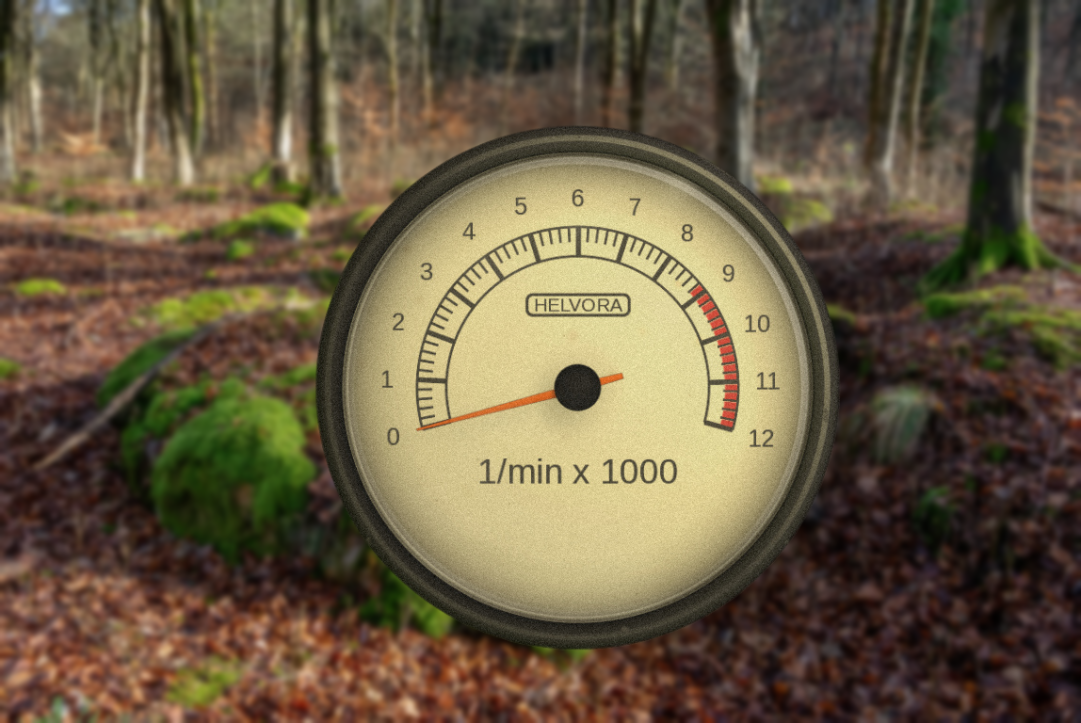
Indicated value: 0 rpm
